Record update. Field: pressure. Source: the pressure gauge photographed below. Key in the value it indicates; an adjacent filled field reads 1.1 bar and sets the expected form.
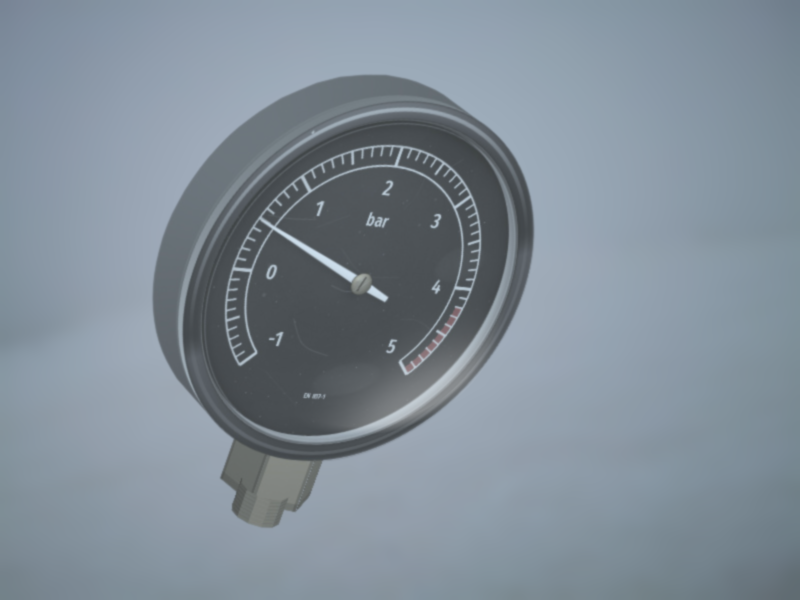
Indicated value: 0.5 bar
